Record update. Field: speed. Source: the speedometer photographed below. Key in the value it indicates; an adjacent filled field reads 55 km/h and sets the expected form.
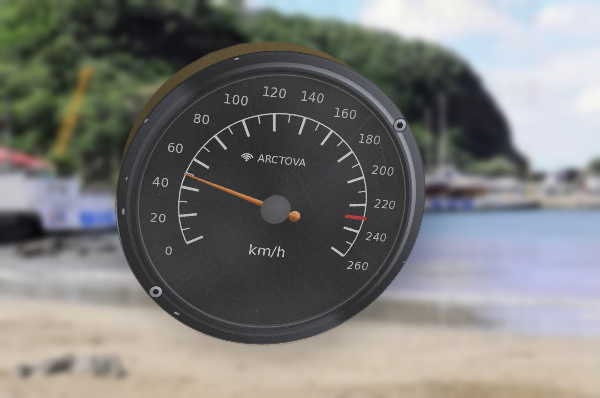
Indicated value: 50 km/h
